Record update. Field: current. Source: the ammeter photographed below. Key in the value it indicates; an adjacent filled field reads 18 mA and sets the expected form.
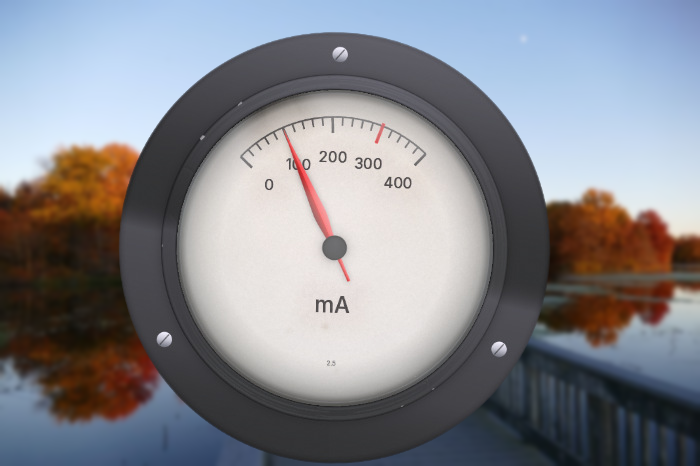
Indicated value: 100 mA
